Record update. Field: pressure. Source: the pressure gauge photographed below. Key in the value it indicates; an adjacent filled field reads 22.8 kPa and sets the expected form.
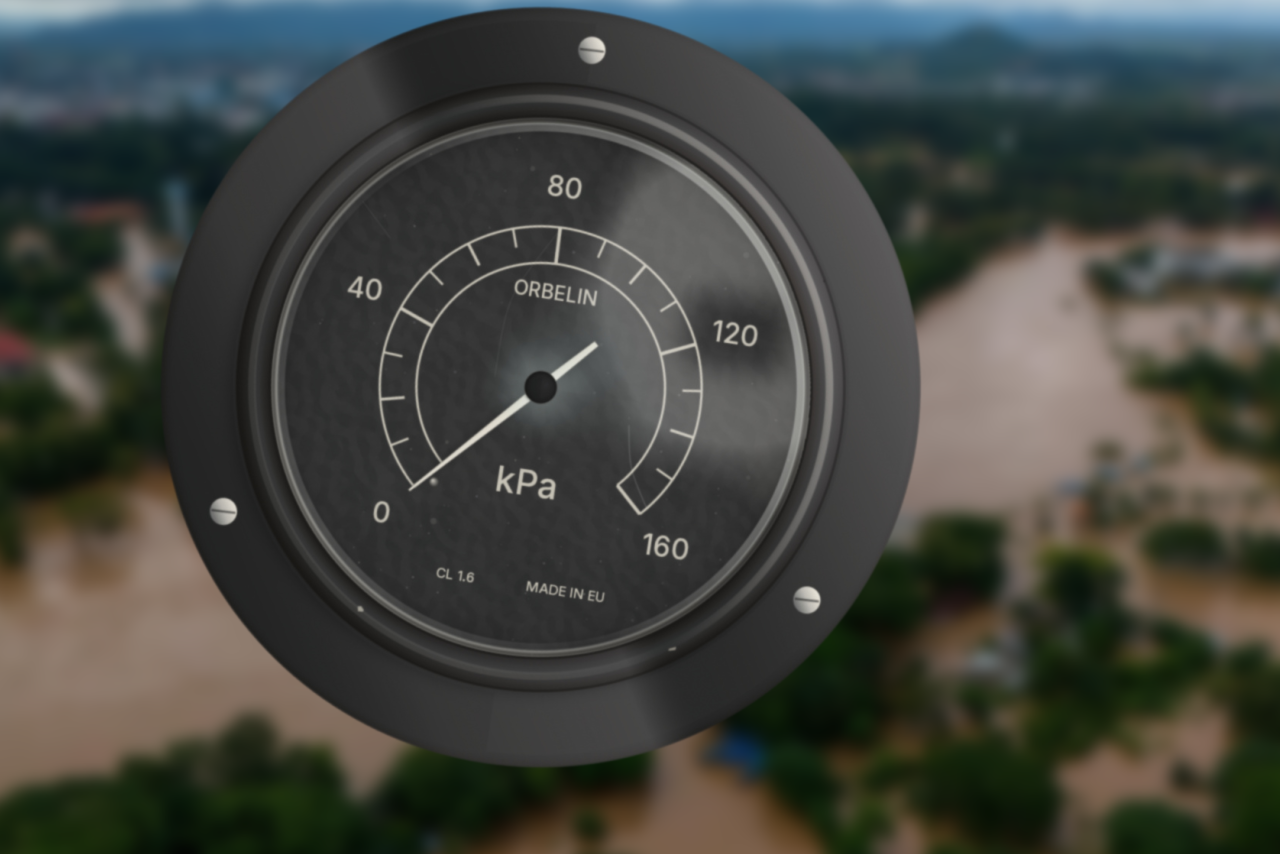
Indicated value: 0 kPa
